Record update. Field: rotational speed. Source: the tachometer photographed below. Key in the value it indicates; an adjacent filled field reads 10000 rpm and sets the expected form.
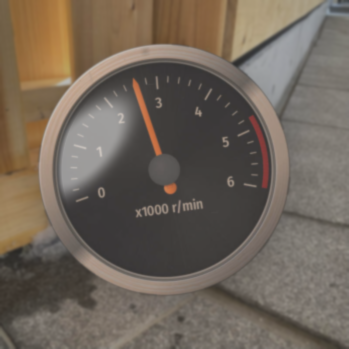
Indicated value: 2600 rpm
